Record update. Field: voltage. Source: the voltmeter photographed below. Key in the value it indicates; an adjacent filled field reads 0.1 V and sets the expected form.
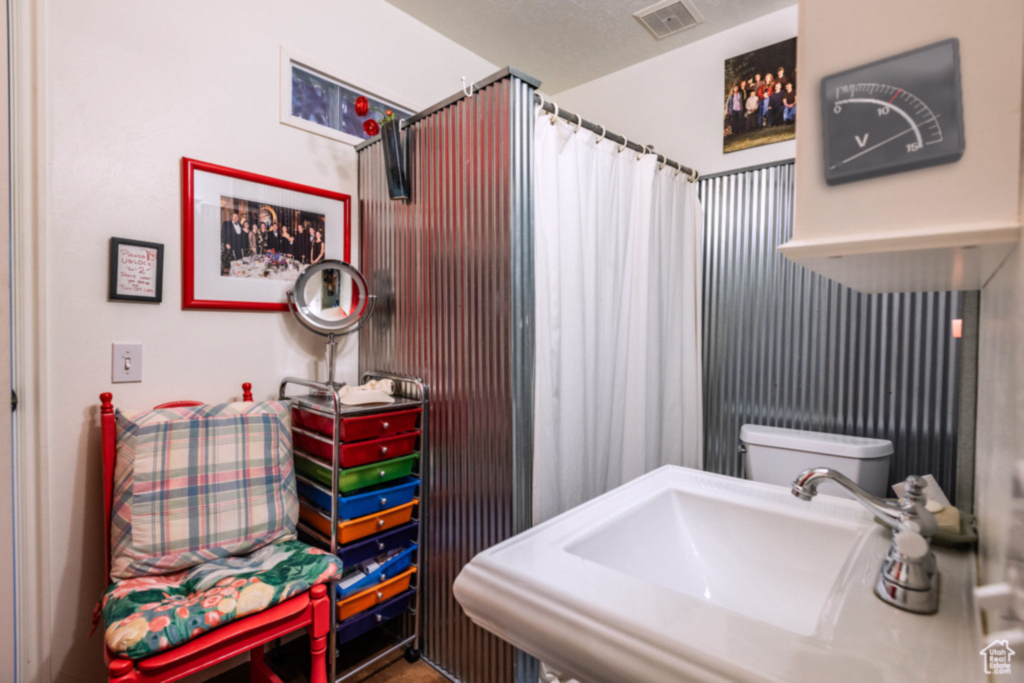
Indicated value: 13.5 V
